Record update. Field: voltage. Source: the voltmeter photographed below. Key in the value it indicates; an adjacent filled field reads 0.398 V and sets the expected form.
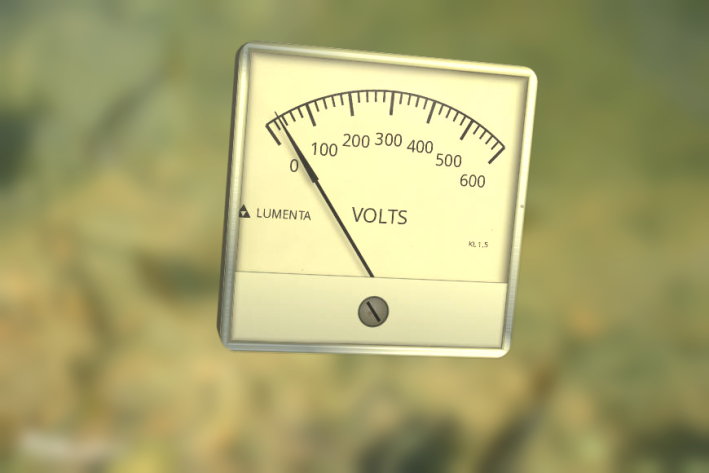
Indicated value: 30 V
